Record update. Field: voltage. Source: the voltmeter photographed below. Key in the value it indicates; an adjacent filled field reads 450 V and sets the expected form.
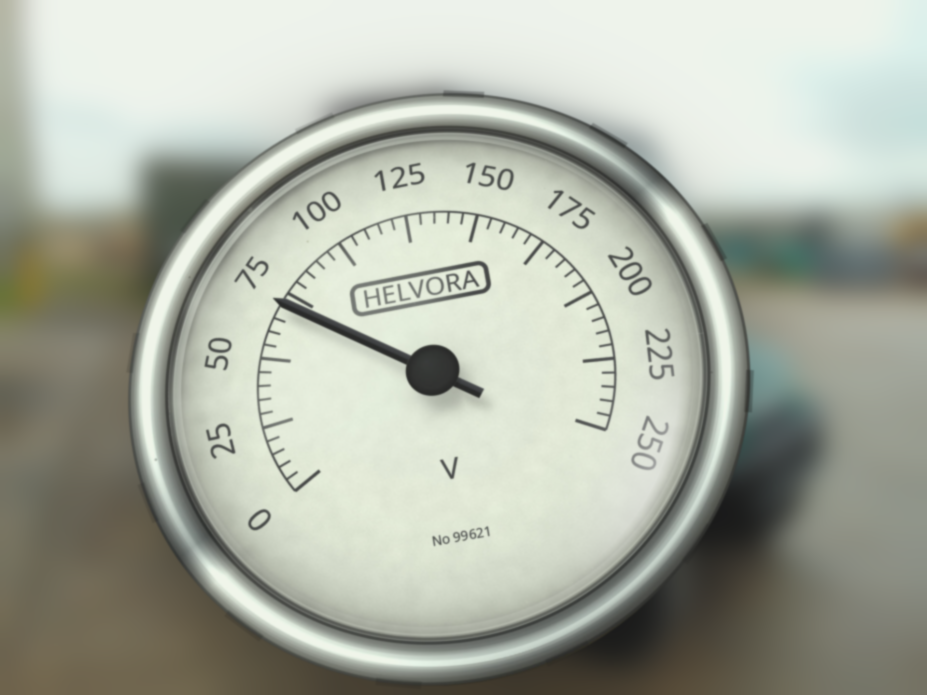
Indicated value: 70 V
